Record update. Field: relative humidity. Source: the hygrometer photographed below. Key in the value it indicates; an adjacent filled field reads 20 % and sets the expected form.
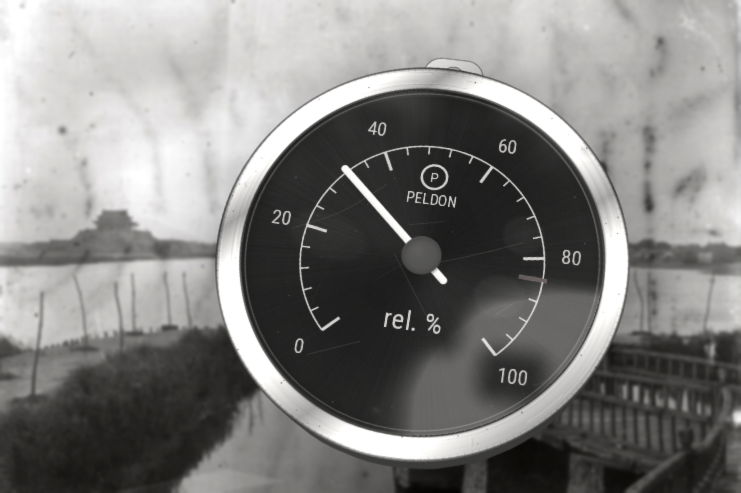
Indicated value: 32 %
